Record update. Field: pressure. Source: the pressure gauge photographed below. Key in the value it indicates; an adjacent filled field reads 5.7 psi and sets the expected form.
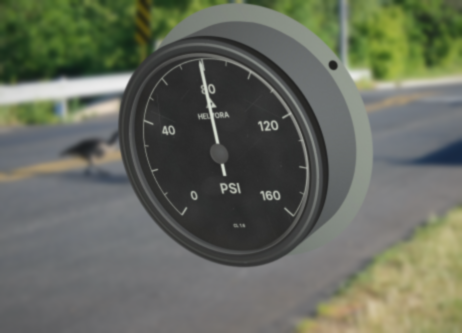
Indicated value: 80 psi
